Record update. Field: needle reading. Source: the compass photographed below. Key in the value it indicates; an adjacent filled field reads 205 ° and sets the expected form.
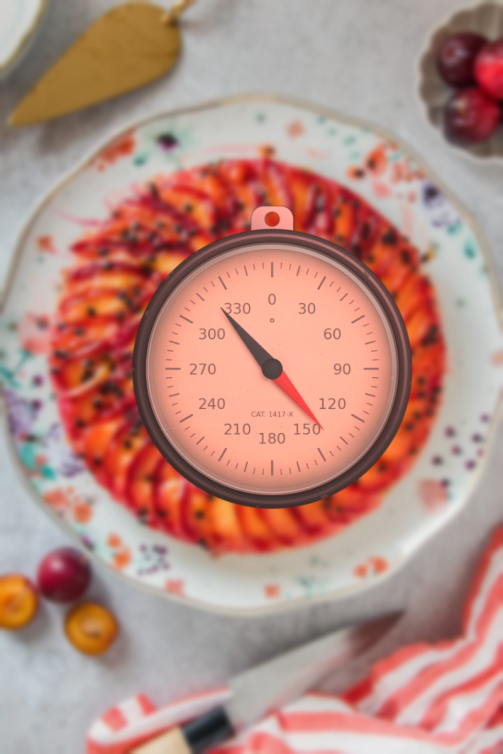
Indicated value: 140 °
